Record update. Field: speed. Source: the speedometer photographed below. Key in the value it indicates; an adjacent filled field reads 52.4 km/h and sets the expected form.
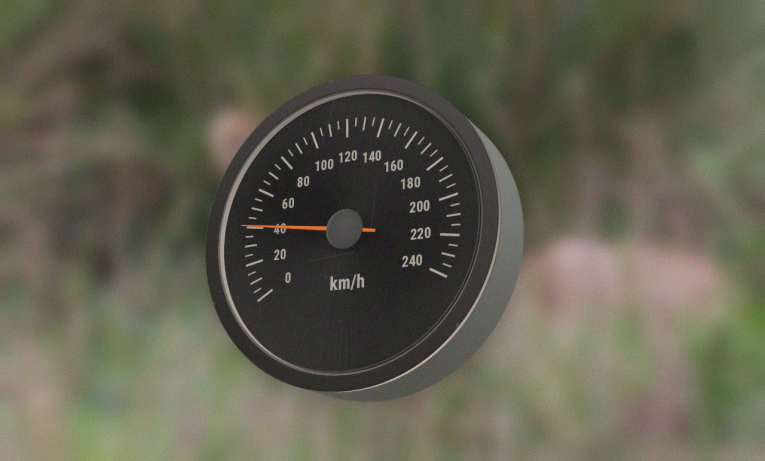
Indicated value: 40 km/h
